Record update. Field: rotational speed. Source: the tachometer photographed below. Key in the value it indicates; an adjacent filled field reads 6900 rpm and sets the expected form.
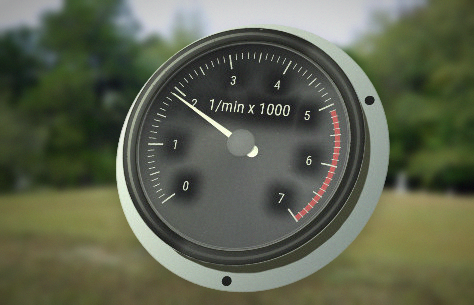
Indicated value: 1900 rpm
